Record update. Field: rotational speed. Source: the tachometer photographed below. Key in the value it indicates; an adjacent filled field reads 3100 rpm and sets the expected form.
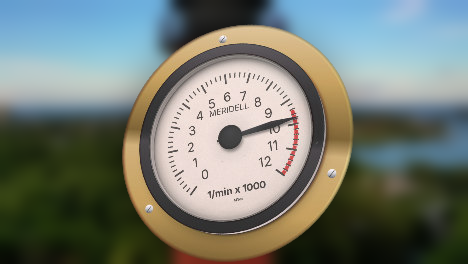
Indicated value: 9800 rpm
